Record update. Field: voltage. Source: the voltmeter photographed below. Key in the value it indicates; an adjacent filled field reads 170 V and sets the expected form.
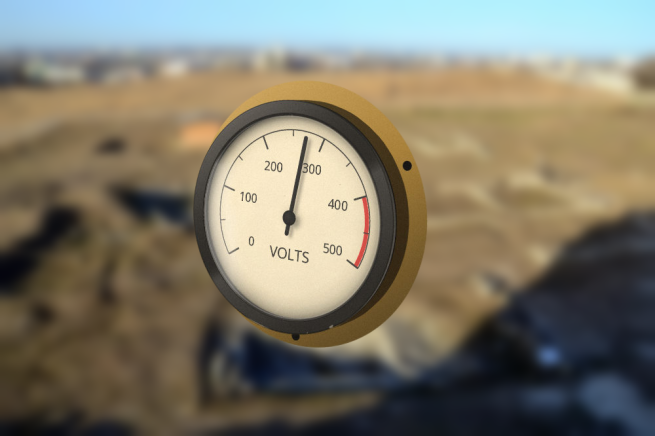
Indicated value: 275 V
